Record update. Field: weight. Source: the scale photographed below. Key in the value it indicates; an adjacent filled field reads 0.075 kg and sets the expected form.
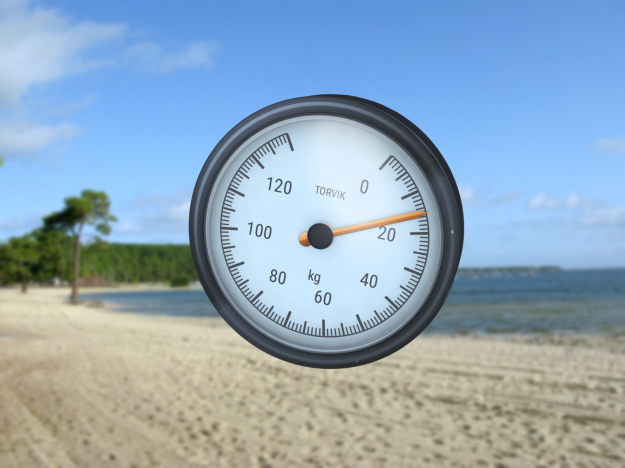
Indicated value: 15 kg
